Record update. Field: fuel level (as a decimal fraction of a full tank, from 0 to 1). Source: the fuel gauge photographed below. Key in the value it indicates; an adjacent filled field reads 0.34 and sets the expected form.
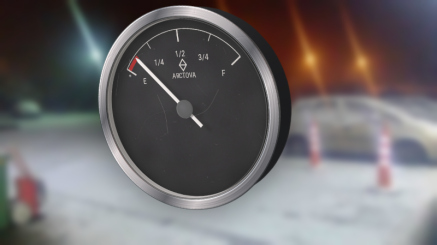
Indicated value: 0.125
